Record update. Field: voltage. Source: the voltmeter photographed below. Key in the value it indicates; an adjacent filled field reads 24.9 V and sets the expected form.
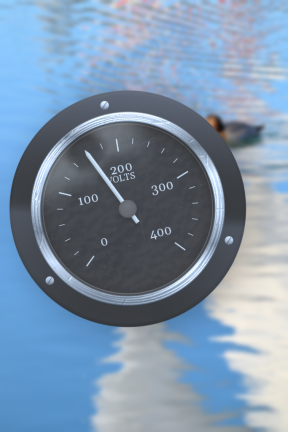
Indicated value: 160 V
